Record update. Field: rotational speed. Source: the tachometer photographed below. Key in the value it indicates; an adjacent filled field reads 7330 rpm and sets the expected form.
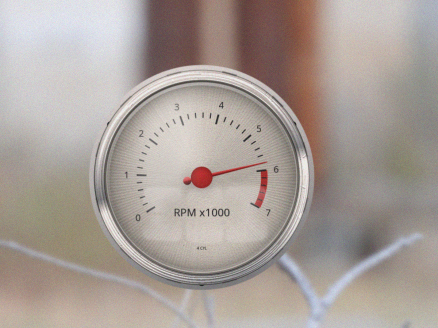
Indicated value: 5800 rpm
